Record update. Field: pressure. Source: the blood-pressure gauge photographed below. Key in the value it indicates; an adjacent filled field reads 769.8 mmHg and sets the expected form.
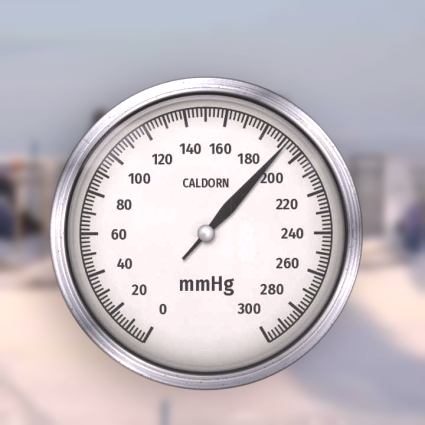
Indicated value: 192 mmHg
